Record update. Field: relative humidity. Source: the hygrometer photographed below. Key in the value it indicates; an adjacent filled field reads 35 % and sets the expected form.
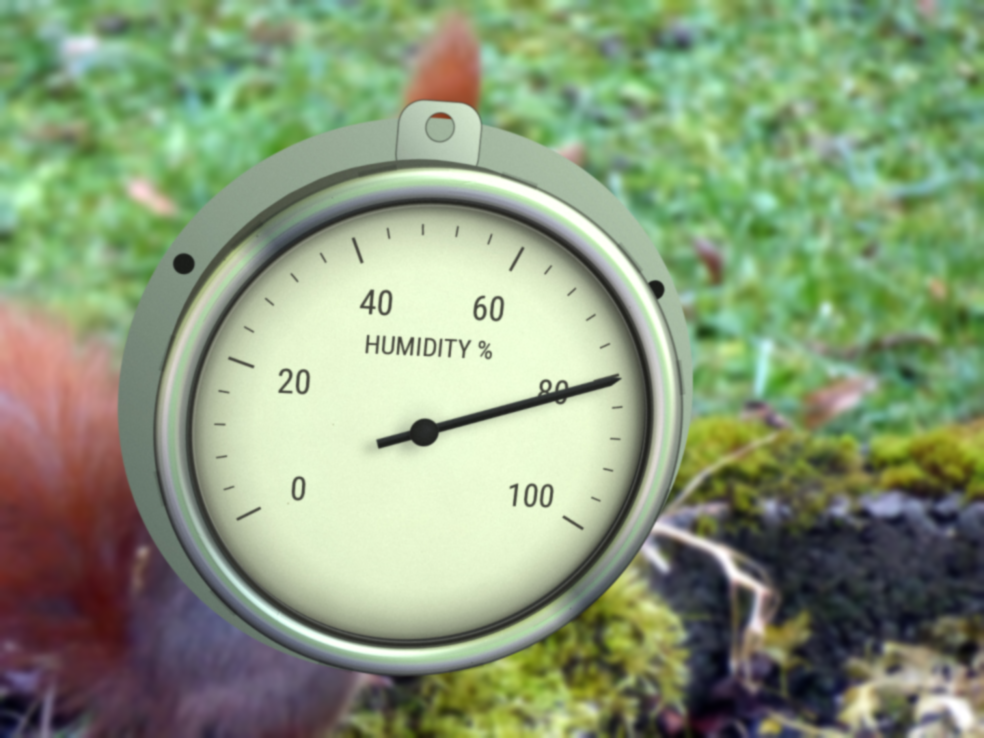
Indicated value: 80 %
